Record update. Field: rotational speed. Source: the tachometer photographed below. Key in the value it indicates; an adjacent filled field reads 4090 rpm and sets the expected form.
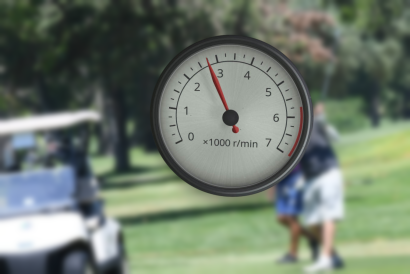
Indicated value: 2750 rpm
